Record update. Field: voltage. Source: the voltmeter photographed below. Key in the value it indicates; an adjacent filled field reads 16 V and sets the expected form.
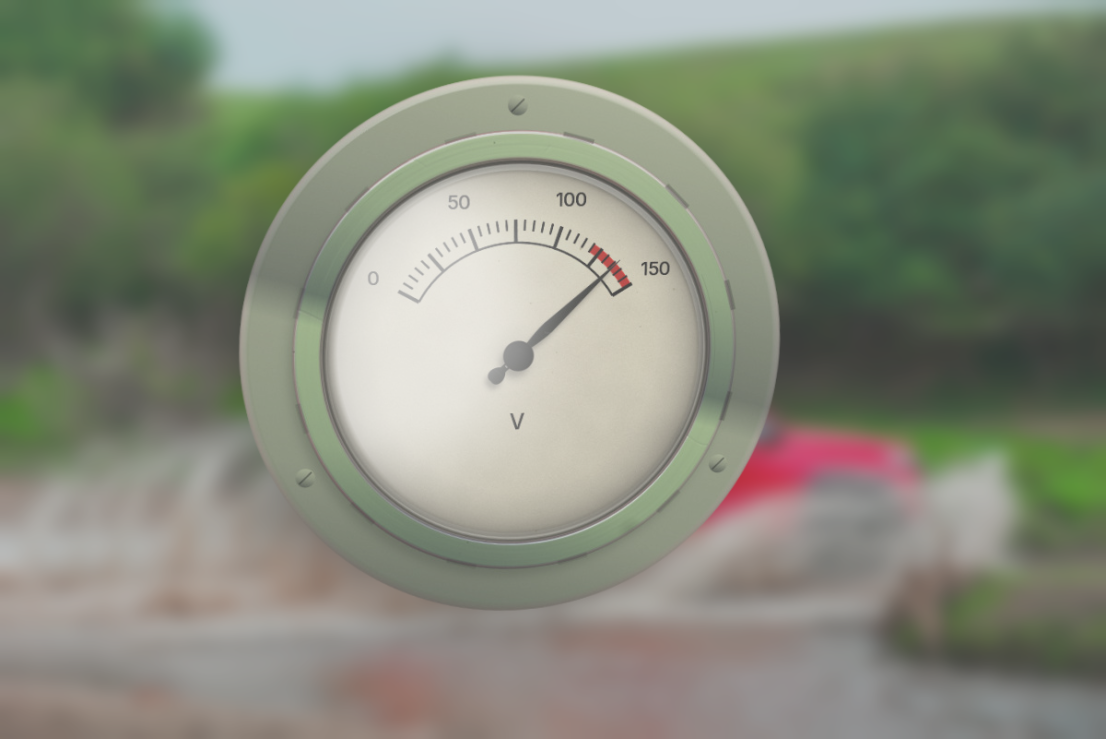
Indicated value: 135 V
